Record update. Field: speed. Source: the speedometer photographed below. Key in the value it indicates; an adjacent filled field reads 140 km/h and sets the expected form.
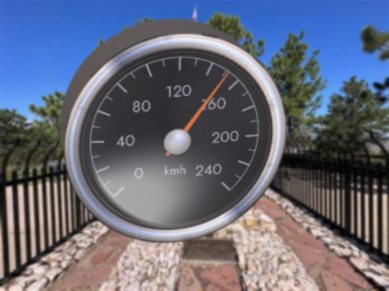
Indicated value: 150 km/h
